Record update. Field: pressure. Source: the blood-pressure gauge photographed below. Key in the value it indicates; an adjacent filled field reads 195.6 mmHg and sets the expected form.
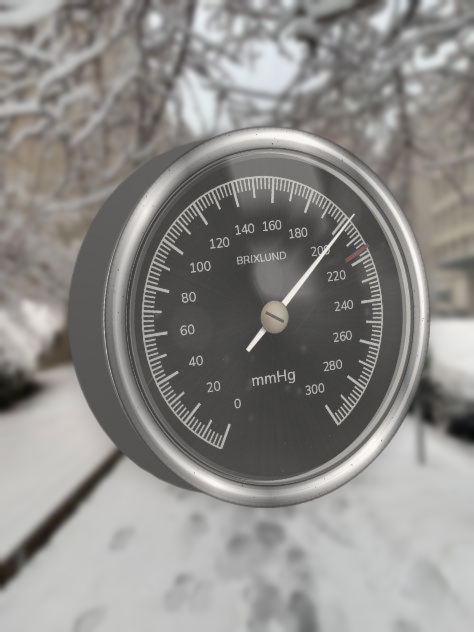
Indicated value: 200 mmHg
